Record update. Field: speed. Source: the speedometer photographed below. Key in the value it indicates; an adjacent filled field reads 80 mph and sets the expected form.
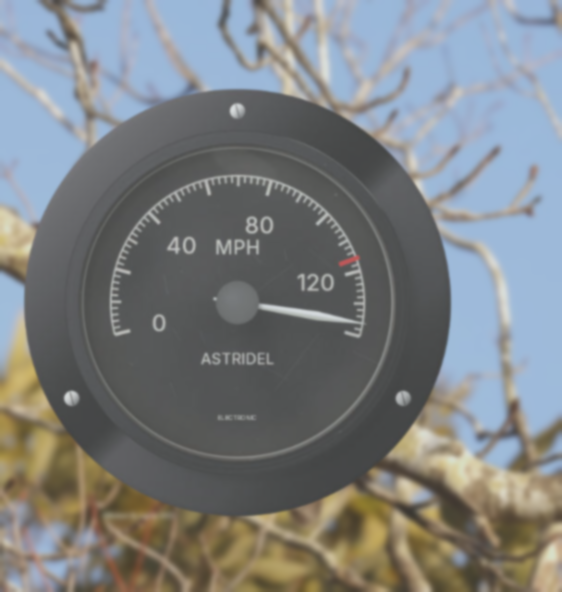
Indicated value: 136 mph
